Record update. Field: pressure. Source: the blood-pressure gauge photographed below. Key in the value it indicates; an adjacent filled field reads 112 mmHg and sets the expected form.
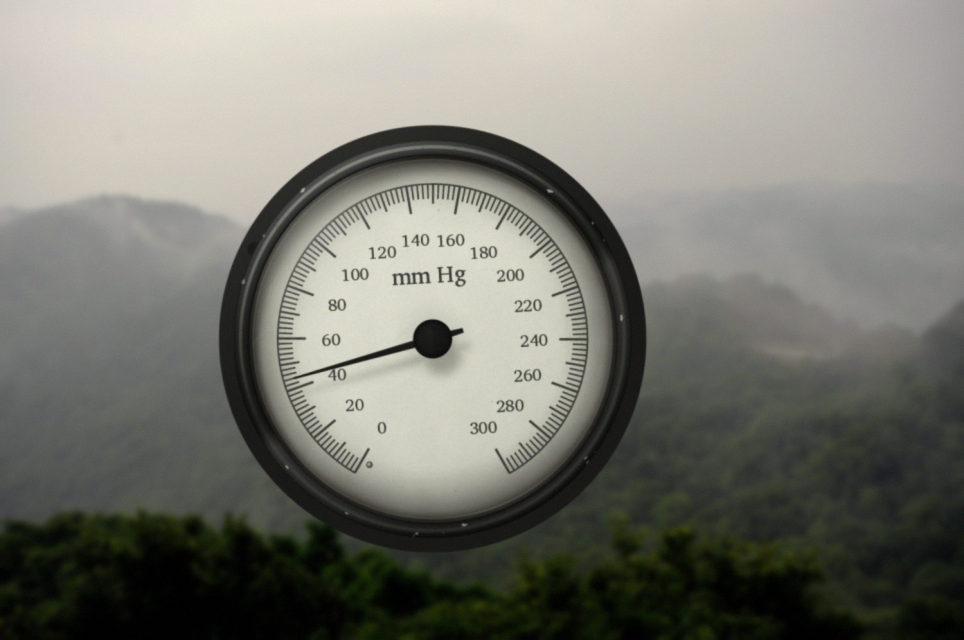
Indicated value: 44 mmHg
